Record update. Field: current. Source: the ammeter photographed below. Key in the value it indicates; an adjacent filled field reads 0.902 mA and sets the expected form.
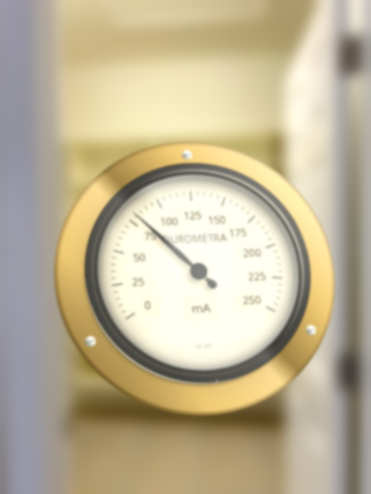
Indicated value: 80 mA
